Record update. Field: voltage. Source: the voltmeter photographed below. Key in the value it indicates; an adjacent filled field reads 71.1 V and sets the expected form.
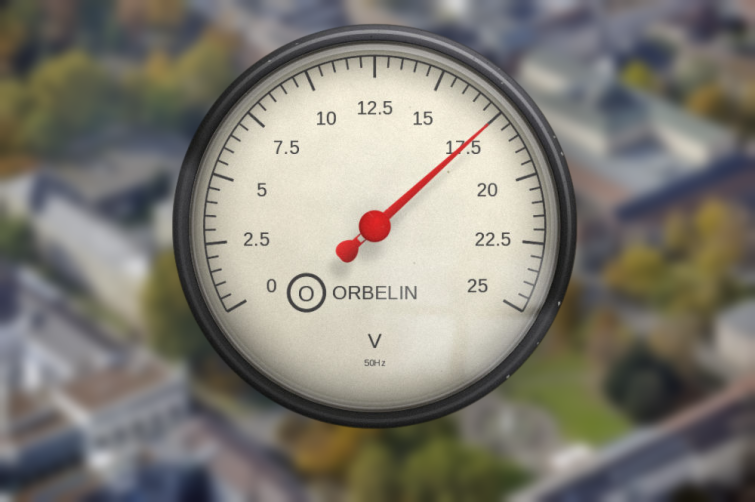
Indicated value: 17.5 V
